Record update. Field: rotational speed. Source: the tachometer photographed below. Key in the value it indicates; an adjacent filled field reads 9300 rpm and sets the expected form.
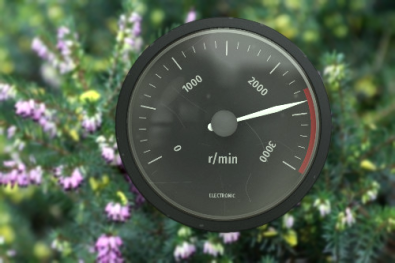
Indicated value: 2400 rpm
